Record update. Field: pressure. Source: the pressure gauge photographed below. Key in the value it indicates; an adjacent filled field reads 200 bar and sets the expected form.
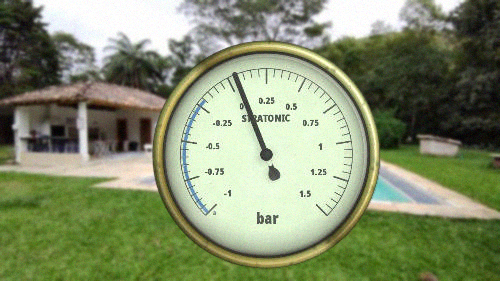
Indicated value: 0.05 bar
